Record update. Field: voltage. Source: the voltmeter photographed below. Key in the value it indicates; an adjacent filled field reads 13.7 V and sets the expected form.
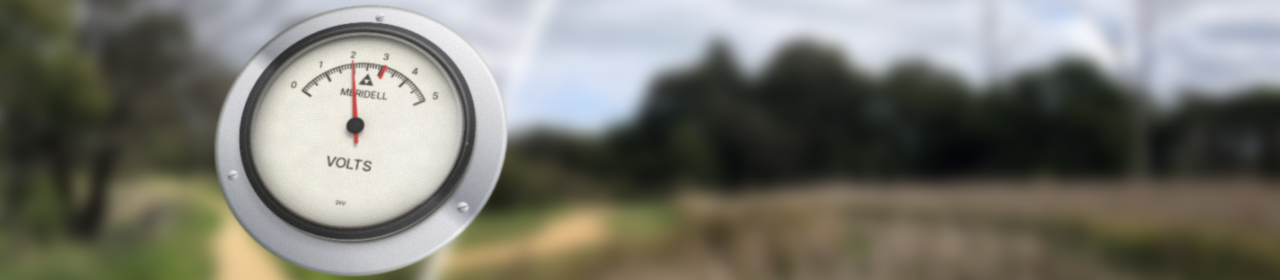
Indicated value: 2 V
